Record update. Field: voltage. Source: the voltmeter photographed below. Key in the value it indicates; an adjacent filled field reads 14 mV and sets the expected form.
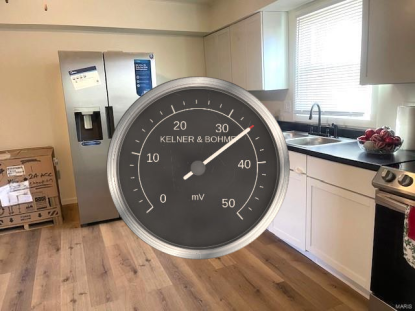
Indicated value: 34 mV
